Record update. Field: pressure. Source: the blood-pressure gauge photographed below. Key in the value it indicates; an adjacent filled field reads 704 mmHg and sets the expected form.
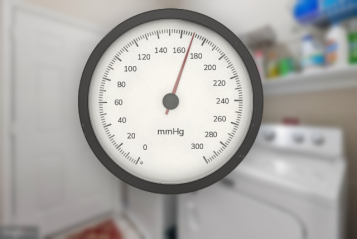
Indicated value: 170 mmHg
